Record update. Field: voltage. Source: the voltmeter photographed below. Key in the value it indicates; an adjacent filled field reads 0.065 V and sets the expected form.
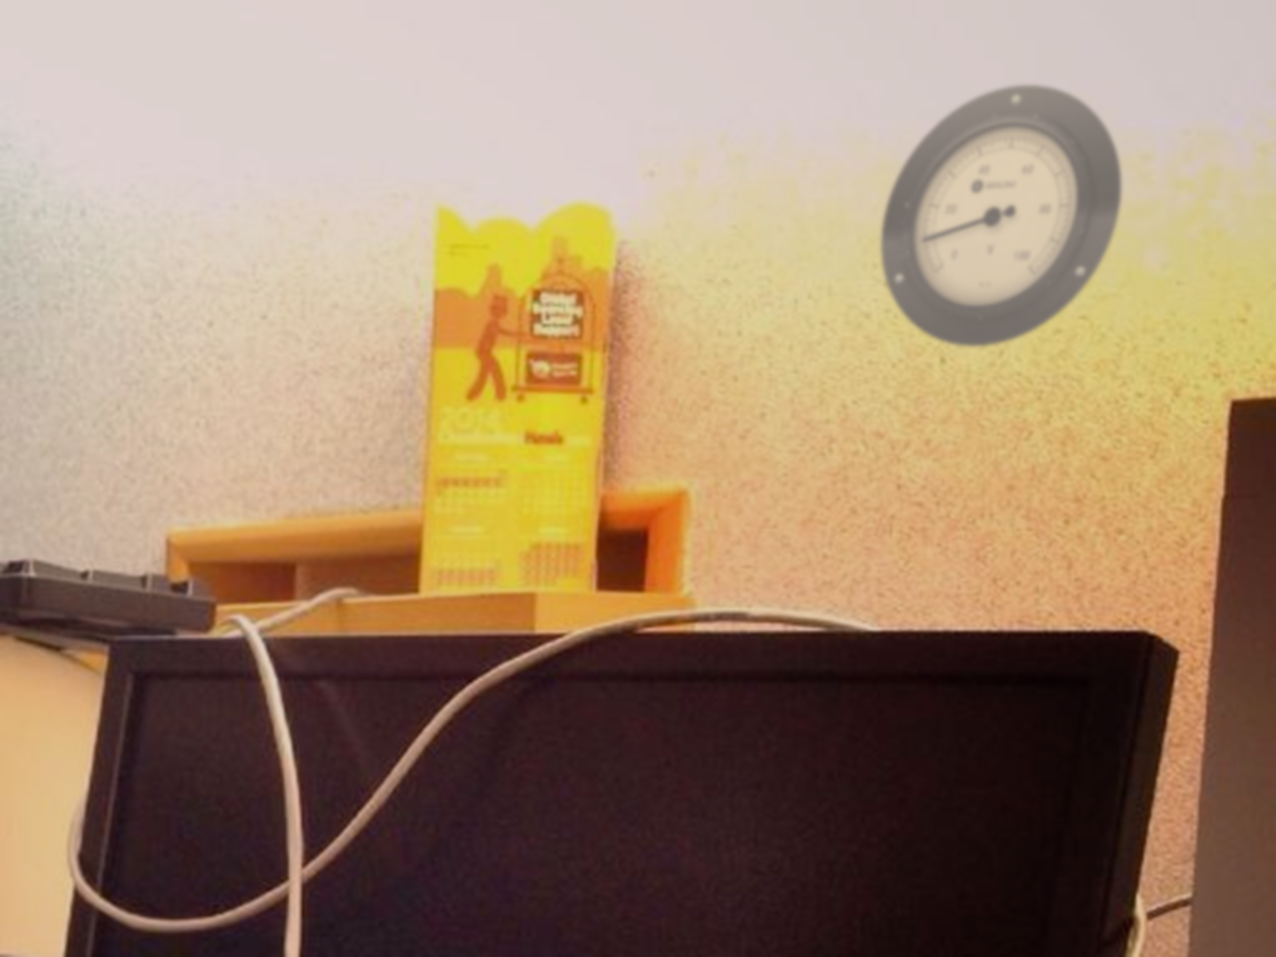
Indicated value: 10 V
